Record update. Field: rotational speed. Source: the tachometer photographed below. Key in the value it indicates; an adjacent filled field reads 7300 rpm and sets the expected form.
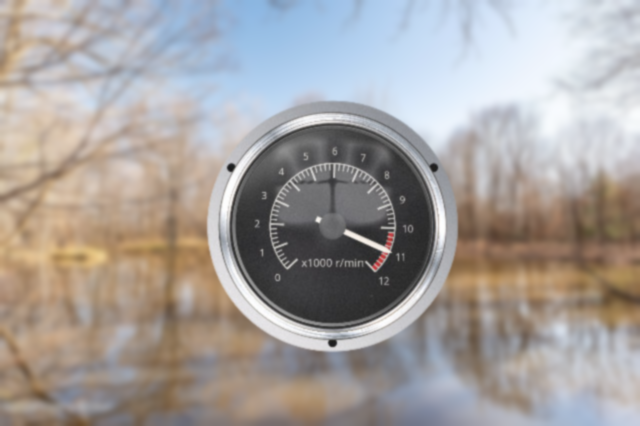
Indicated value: 11000 rpm
